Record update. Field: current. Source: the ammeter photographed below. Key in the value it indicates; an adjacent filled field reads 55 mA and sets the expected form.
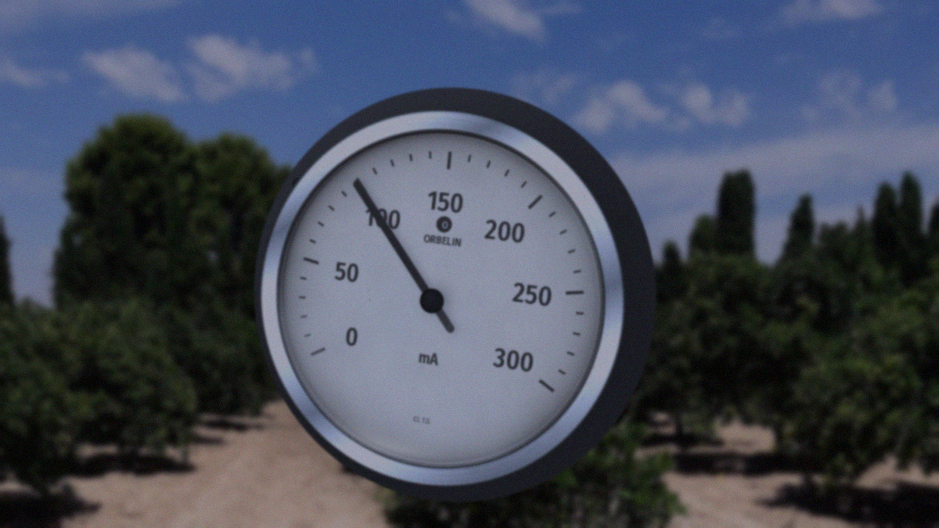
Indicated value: 100 mA
